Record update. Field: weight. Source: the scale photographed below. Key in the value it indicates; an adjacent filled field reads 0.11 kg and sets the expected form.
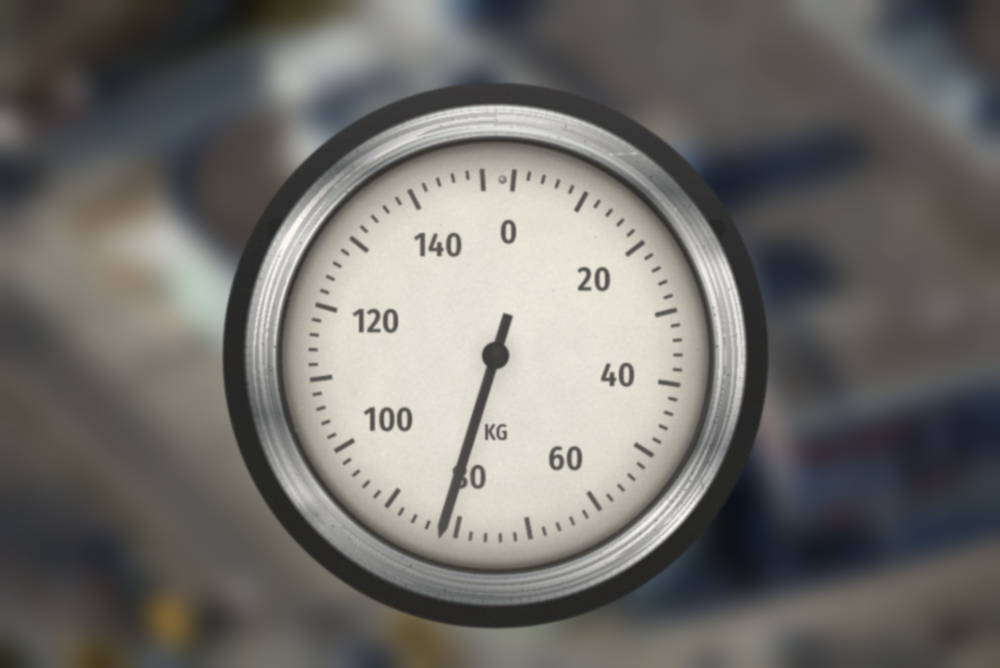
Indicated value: 82 kg
